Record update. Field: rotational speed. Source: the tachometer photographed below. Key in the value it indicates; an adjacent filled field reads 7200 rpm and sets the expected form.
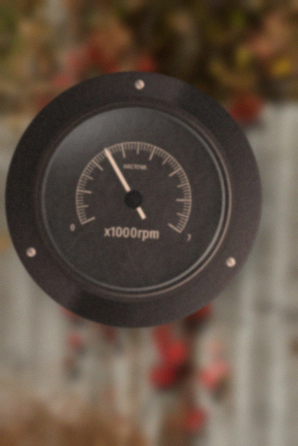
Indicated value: 2500 rpm
